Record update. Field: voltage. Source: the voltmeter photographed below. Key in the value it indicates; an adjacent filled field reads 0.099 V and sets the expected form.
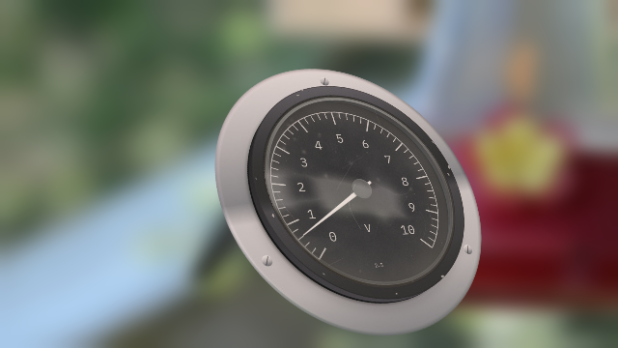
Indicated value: 0.6 V
